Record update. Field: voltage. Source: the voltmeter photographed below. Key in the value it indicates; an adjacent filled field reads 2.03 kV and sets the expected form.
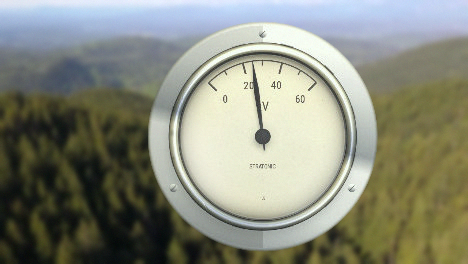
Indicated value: 25 kV
